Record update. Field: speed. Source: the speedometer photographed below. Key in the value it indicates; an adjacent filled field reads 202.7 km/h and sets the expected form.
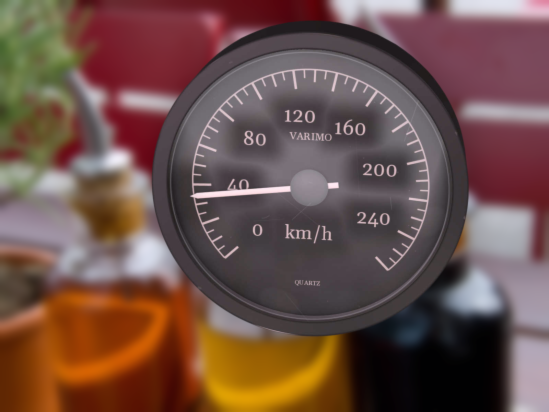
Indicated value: 35 km/h
